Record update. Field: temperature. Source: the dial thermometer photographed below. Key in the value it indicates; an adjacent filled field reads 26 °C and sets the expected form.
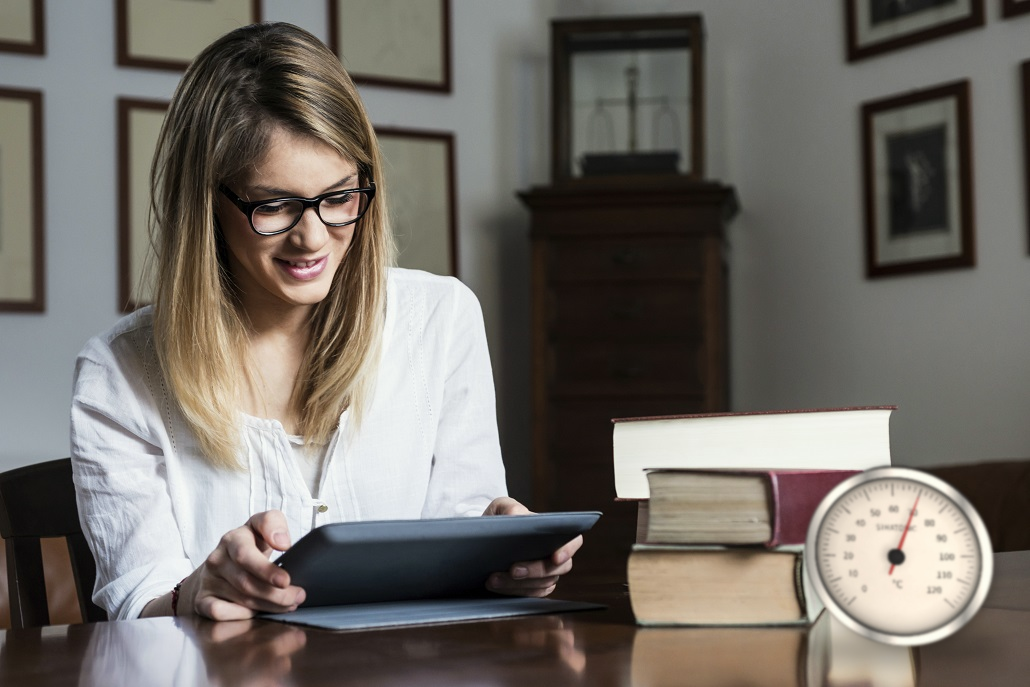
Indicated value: 70 °C
